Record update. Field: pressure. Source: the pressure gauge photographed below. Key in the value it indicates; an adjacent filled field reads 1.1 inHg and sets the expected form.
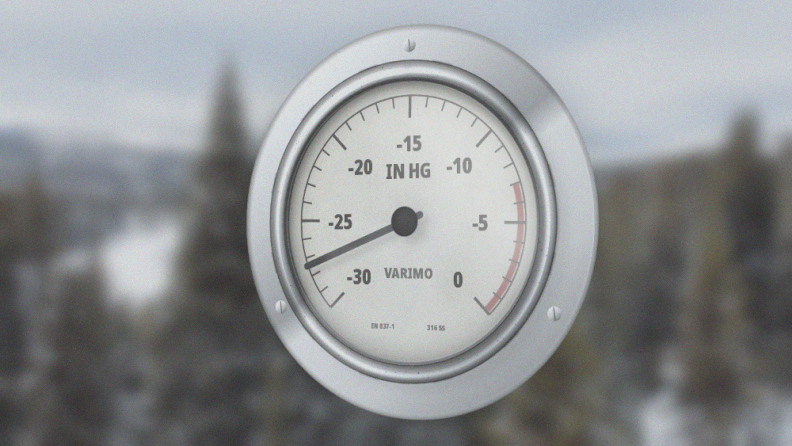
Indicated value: -27.5 inHg
